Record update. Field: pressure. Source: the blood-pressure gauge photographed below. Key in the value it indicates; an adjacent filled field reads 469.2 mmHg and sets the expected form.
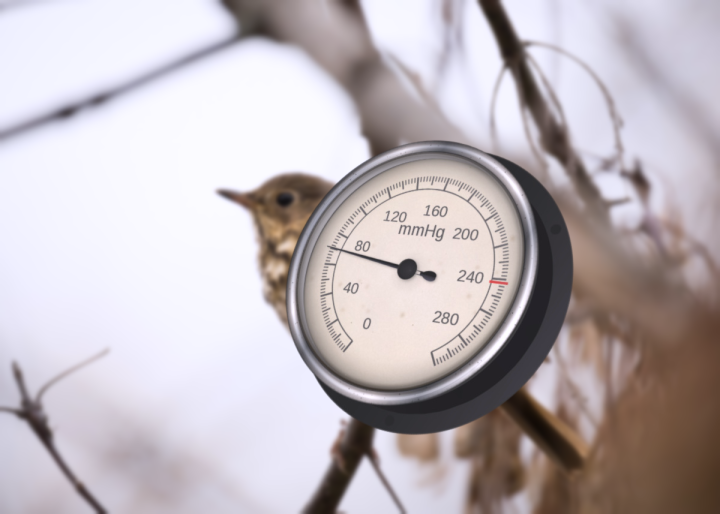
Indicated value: 70 mmHg
